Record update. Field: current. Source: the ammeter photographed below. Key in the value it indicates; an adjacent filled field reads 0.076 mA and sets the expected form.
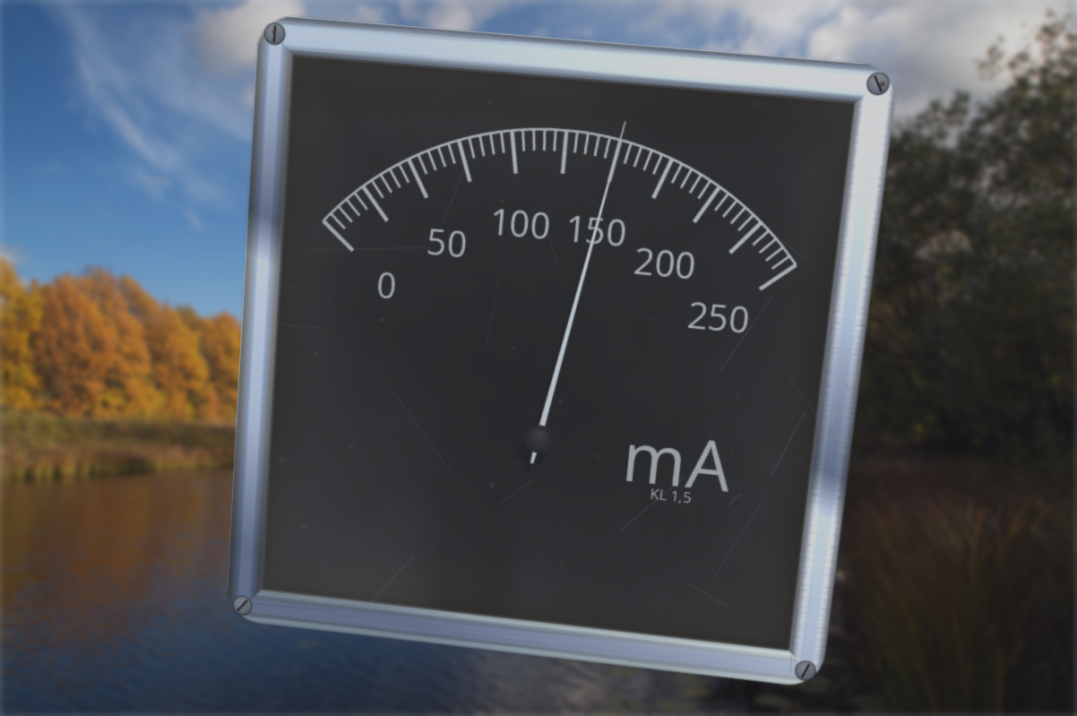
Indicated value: 150 mA
